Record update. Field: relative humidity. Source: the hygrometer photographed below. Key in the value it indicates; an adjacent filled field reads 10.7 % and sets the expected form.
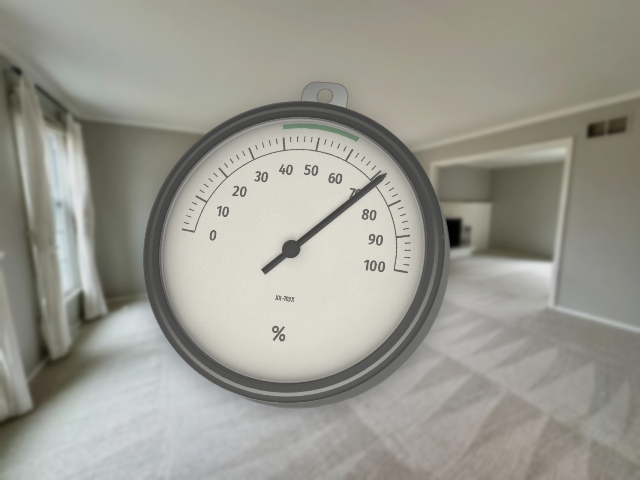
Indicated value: 72 %
